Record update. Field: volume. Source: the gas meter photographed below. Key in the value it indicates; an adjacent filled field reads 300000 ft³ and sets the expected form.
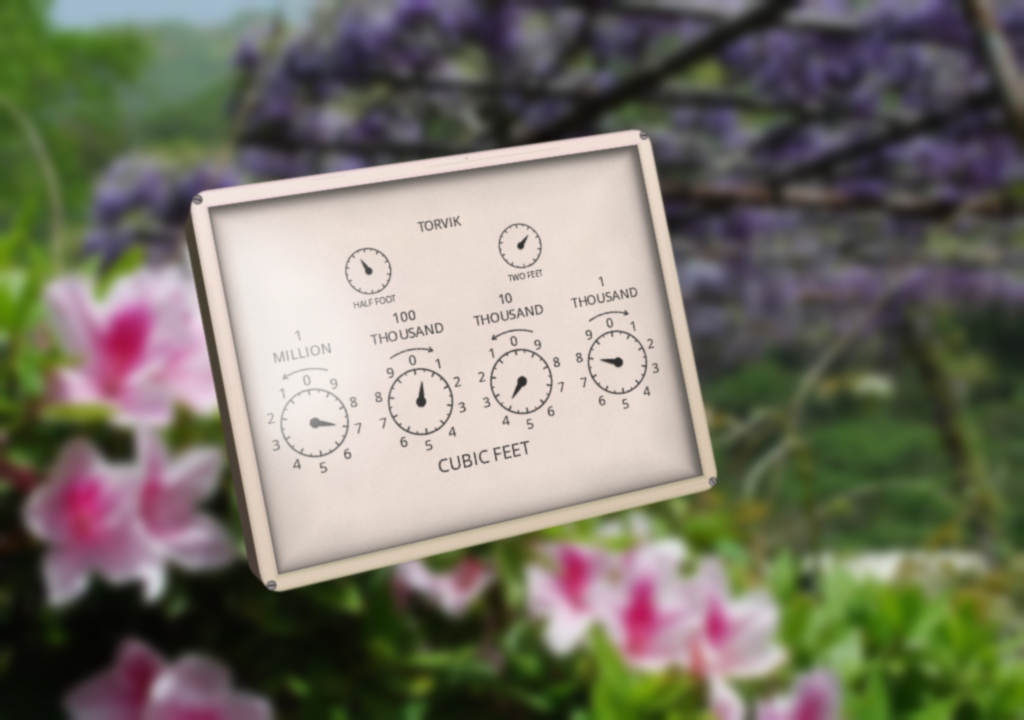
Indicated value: 703800 ft³
